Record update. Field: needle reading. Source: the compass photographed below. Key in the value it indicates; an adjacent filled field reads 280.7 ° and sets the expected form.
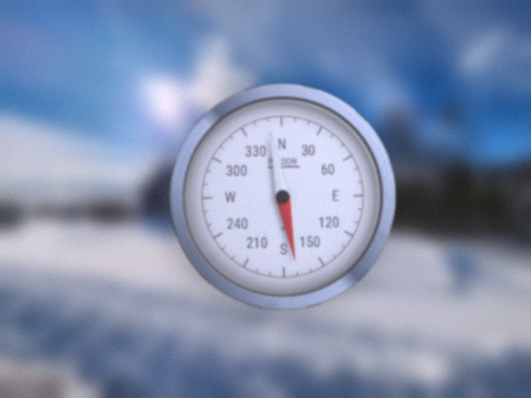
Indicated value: 170 °
